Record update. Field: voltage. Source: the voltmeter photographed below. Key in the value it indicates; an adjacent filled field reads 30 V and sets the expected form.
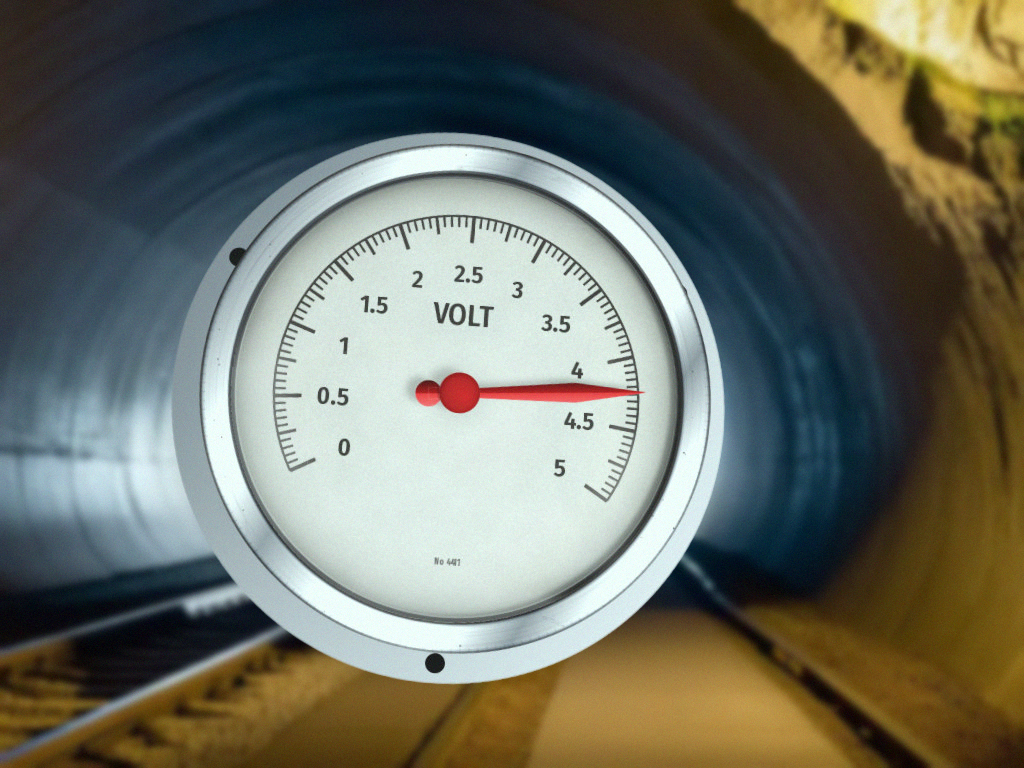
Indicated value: 4.25 V
